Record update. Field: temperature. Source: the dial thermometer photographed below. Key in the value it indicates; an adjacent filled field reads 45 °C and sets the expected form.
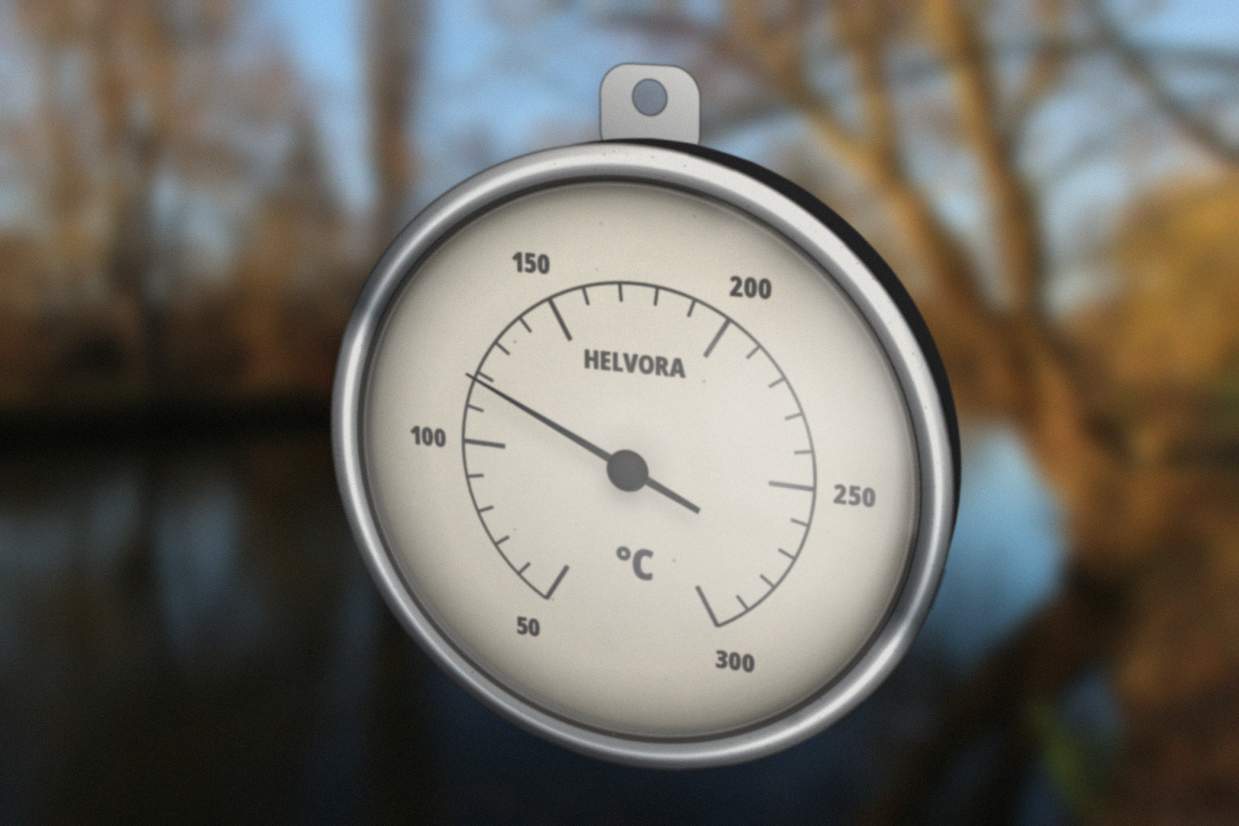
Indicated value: 120 °C
